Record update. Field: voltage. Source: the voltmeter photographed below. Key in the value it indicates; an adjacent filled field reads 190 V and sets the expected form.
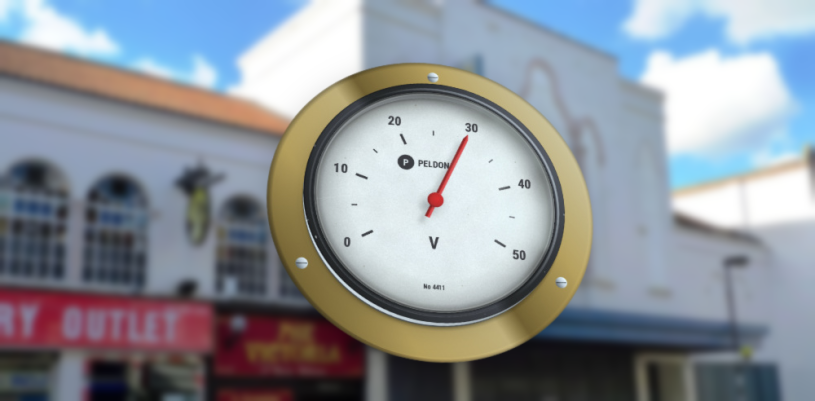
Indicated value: 30 V
